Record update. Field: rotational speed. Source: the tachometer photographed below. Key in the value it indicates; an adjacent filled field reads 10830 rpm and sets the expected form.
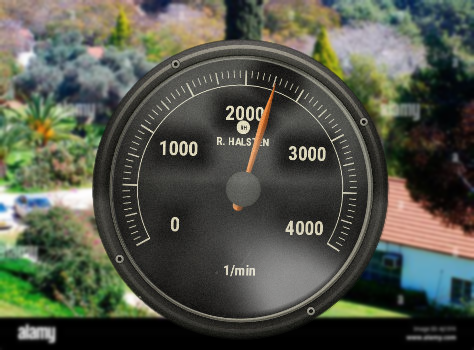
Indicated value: 2250 rpm
